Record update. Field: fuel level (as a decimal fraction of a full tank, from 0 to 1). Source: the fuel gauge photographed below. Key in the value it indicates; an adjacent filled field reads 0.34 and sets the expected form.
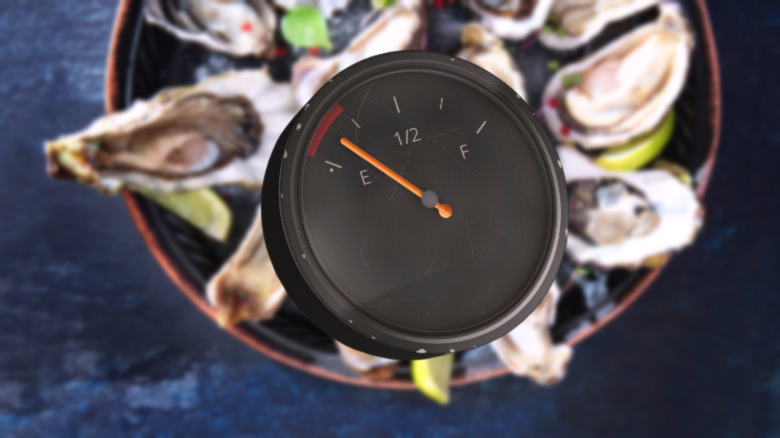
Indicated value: 0.125
